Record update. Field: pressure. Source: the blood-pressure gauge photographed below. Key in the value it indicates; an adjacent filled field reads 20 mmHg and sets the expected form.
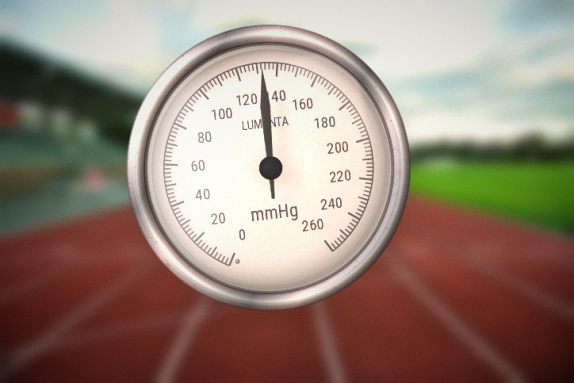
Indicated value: 132 mmHg
